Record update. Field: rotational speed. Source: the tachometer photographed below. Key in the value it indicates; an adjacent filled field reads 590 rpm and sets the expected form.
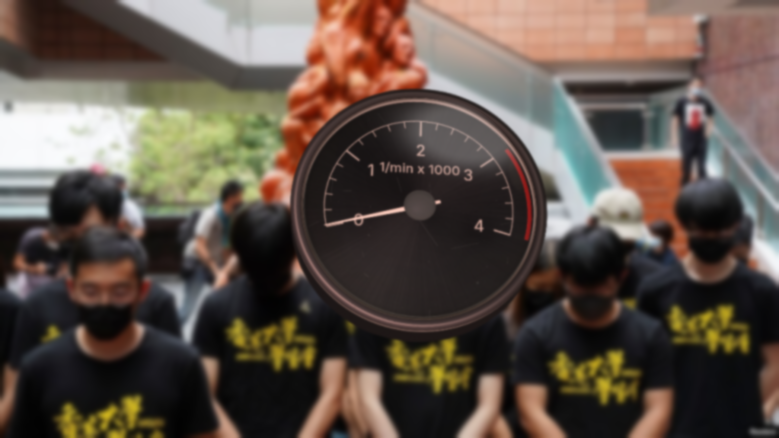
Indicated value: 0 rpm
